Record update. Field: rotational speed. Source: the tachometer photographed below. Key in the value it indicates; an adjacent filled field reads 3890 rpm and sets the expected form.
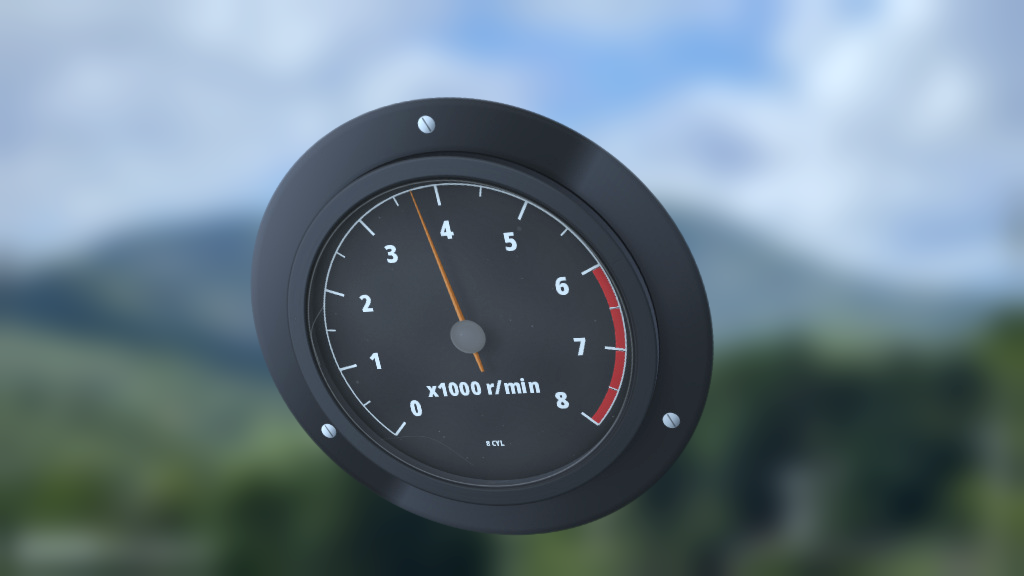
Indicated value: 3750 rpm
